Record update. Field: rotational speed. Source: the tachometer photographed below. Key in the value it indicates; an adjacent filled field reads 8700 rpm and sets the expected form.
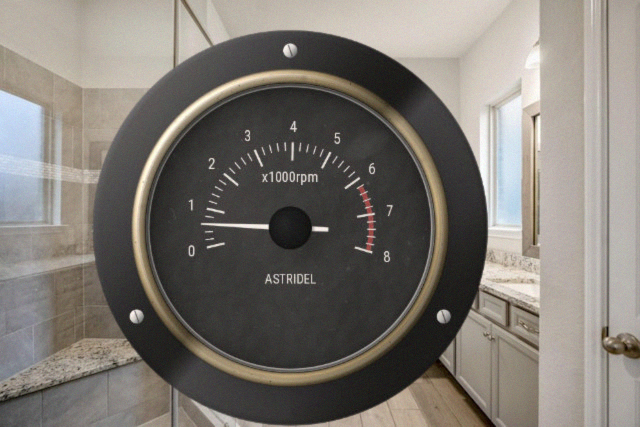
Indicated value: 600 rpm
